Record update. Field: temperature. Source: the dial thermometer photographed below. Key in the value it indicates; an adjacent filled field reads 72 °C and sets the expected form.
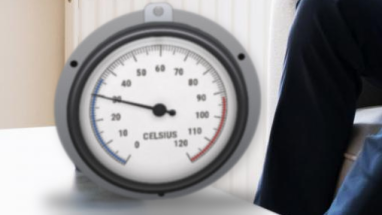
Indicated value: 30 °C
